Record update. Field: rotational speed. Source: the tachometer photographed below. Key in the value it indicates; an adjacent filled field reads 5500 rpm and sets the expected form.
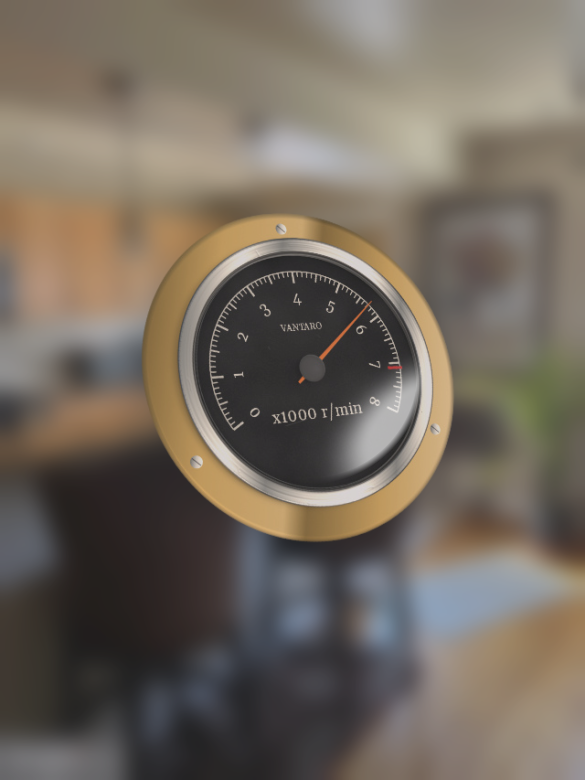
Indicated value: 5700 rpm
